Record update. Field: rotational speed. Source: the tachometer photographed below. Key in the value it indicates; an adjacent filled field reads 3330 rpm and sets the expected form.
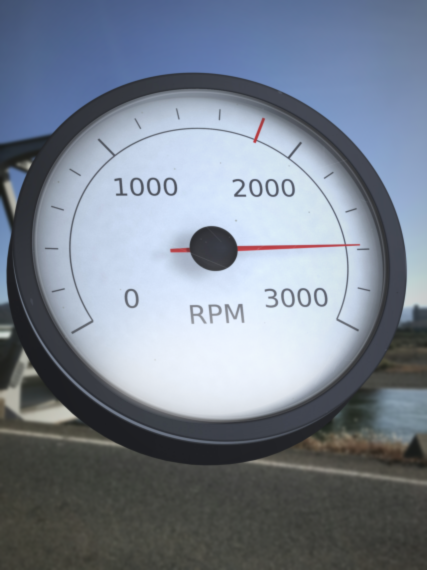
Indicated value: 2600 rpm
